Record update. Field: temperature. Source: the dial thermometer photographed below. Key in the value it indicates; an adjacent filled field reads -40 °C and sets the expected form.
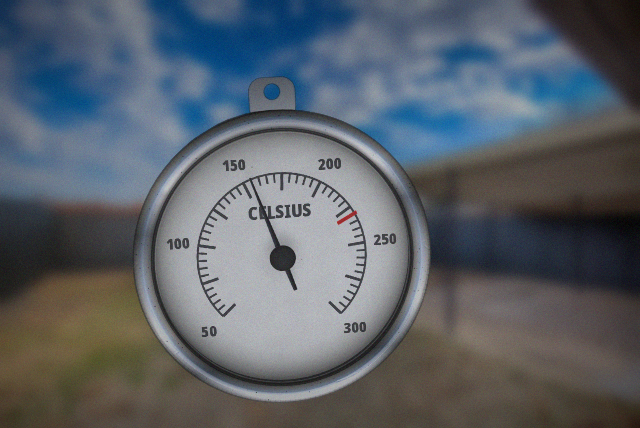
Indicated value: 155 °C
